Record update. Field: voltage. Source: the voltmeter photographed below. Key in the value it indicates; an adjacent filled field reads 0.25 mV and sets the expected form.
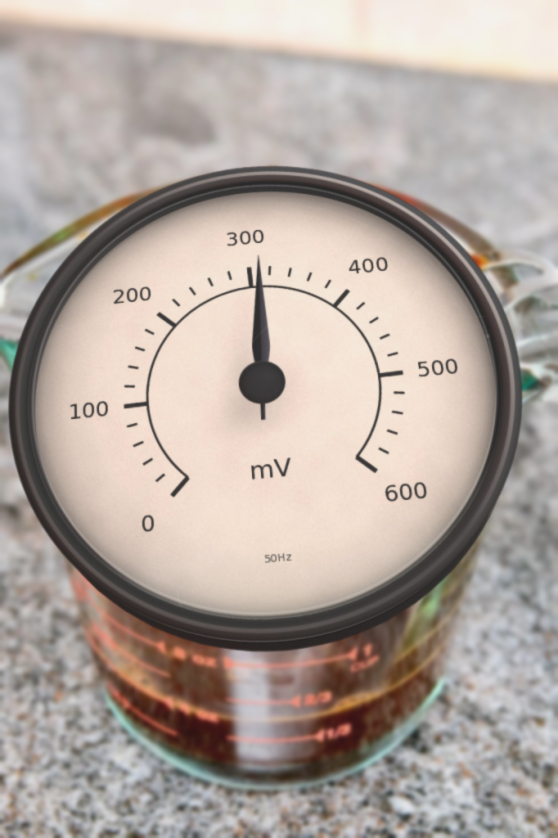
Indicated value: 310 mV
